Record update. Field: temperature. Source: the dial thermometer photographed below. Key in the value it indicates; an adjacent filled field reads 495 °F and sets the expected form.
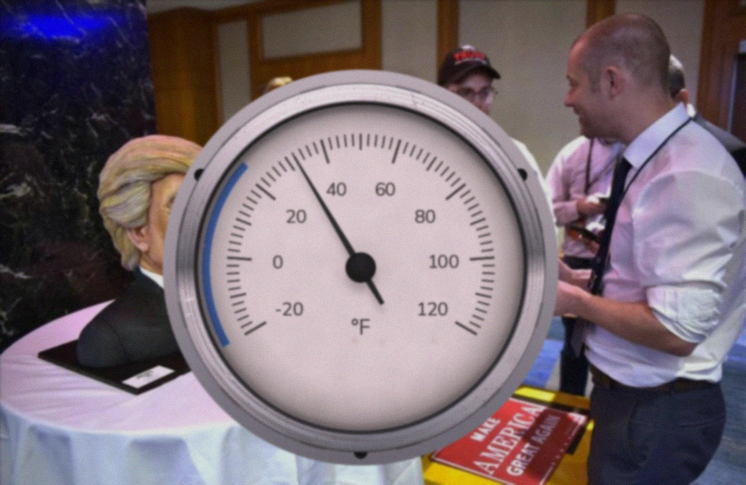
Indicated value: 32 °F
